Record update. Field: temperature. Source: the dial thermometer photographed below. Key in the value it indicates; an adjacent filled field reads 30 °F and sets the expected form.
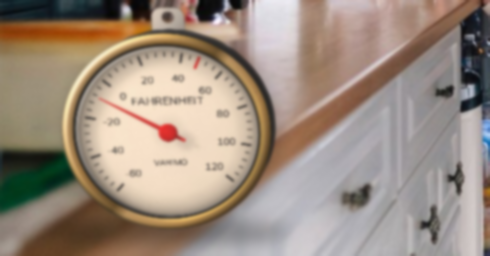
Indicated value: -8 °F
